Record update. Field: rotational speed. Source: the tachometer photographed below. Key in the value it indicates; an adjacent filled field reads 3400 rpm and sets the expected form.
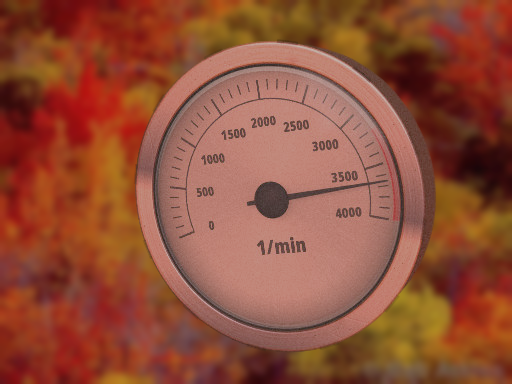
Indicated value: 3650 rpm
